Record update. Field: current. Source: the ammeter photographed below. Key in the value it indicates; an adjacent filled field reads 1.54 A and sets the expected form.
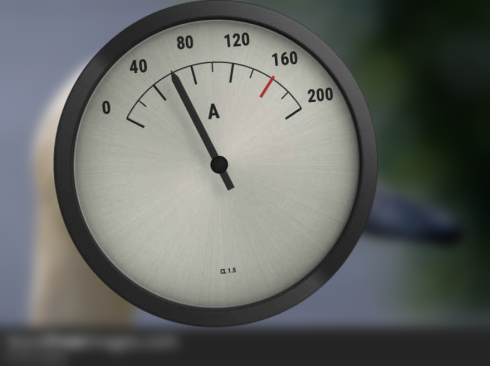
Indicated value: 60 A
